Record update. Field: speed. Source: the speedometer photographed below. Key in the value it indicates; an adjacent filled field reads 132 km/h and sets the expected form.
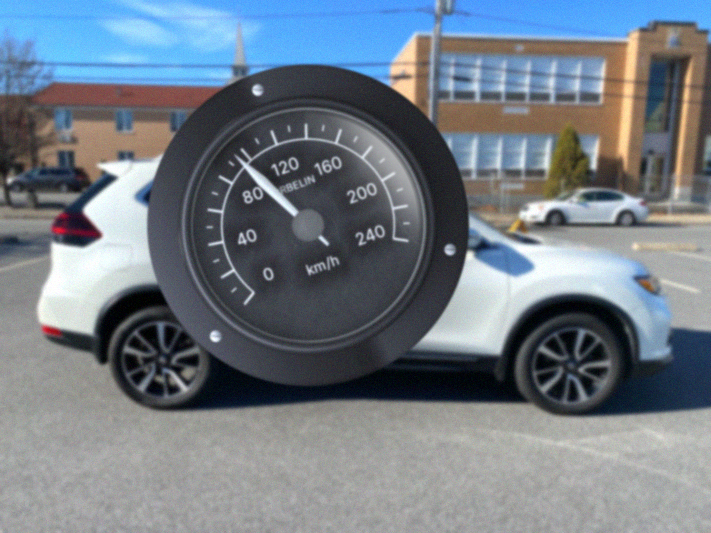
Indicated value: 95 km/h
